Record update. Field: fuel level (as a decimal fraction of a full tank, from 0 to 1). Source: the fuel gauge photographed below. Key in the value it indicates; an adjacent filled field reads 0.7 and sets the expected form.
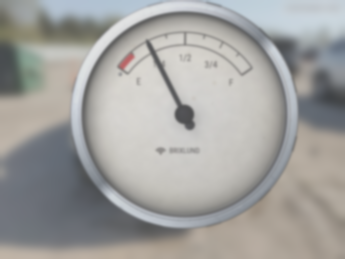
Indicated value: 0.25
